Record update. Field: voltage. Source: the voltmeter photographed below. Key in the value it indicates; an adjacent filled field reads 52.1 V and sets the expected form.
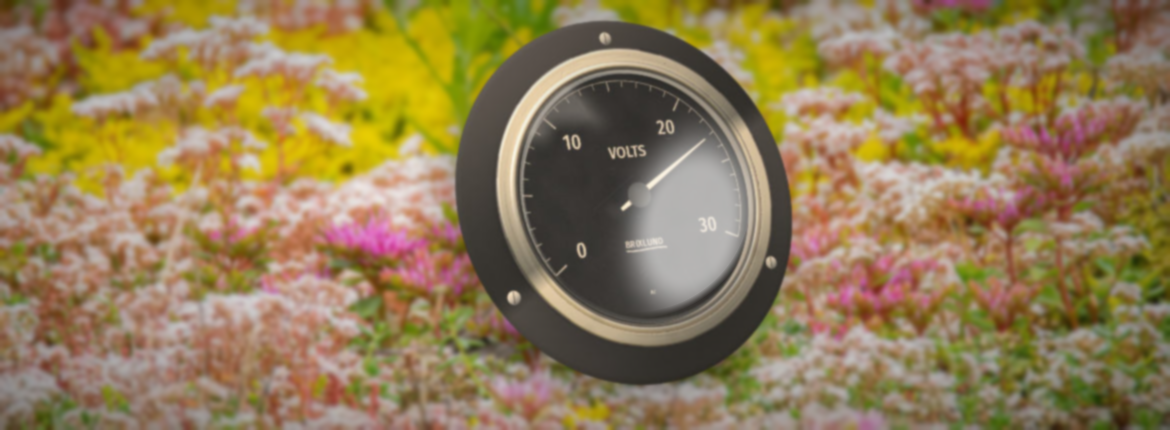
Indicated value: 23 V
